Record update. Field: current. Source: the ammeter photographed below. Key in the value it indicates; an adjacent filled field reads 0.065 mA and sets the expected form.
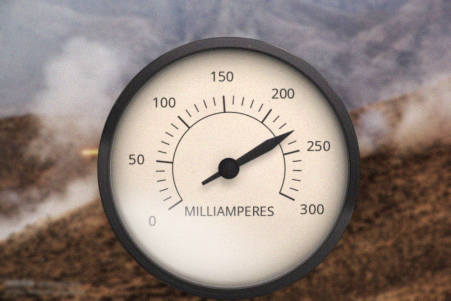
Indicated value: 230 mA
